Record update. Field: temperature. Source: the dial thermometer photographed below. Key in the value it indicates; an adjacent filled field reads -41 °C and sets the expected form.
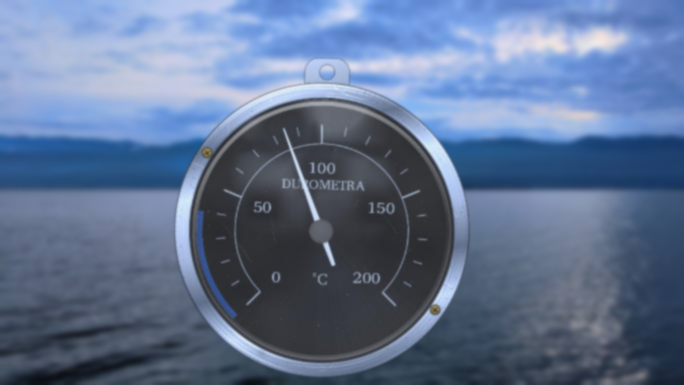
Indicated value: 85 °C
